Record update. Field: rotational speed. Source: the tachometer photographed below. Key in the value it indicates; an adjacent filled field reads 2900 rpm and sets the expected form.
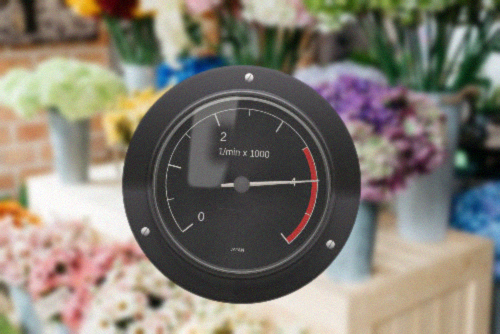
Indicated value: 4000 rpm
